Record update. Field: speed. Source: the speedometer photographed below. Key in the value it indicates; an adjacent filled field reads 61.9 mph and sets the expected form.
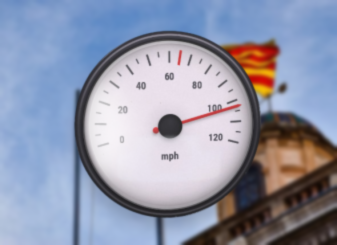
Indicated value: 102.5 mph
